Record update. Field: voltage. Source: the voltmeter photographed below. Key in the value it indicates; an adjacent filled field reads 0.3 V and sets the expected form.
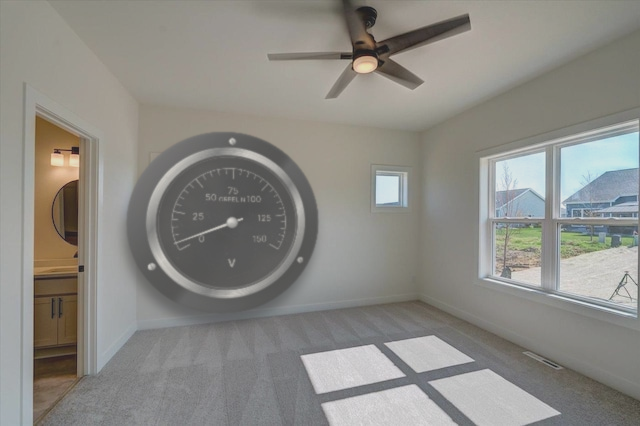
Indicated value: 5 V
